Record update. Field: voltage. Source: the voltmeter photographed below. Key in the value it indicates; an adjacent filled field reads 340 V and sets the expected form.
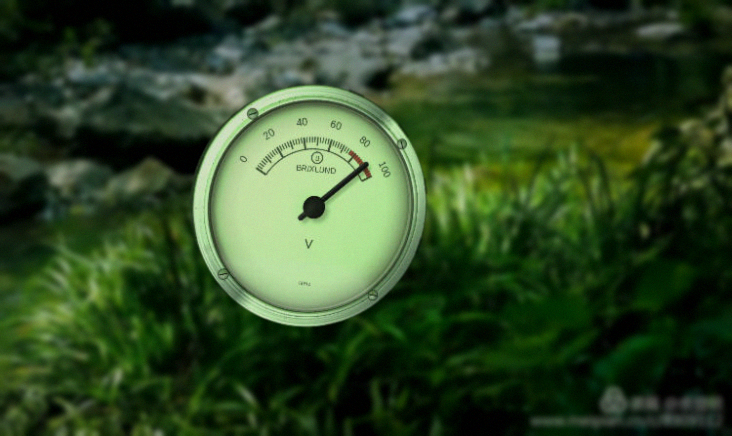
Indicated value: 90 V
